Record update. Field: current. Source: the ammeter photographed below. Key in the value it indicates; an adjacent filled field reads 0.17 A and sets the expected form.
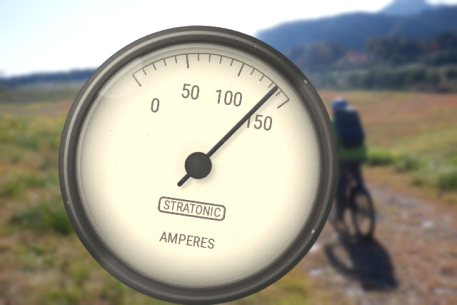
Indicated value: 135 A
